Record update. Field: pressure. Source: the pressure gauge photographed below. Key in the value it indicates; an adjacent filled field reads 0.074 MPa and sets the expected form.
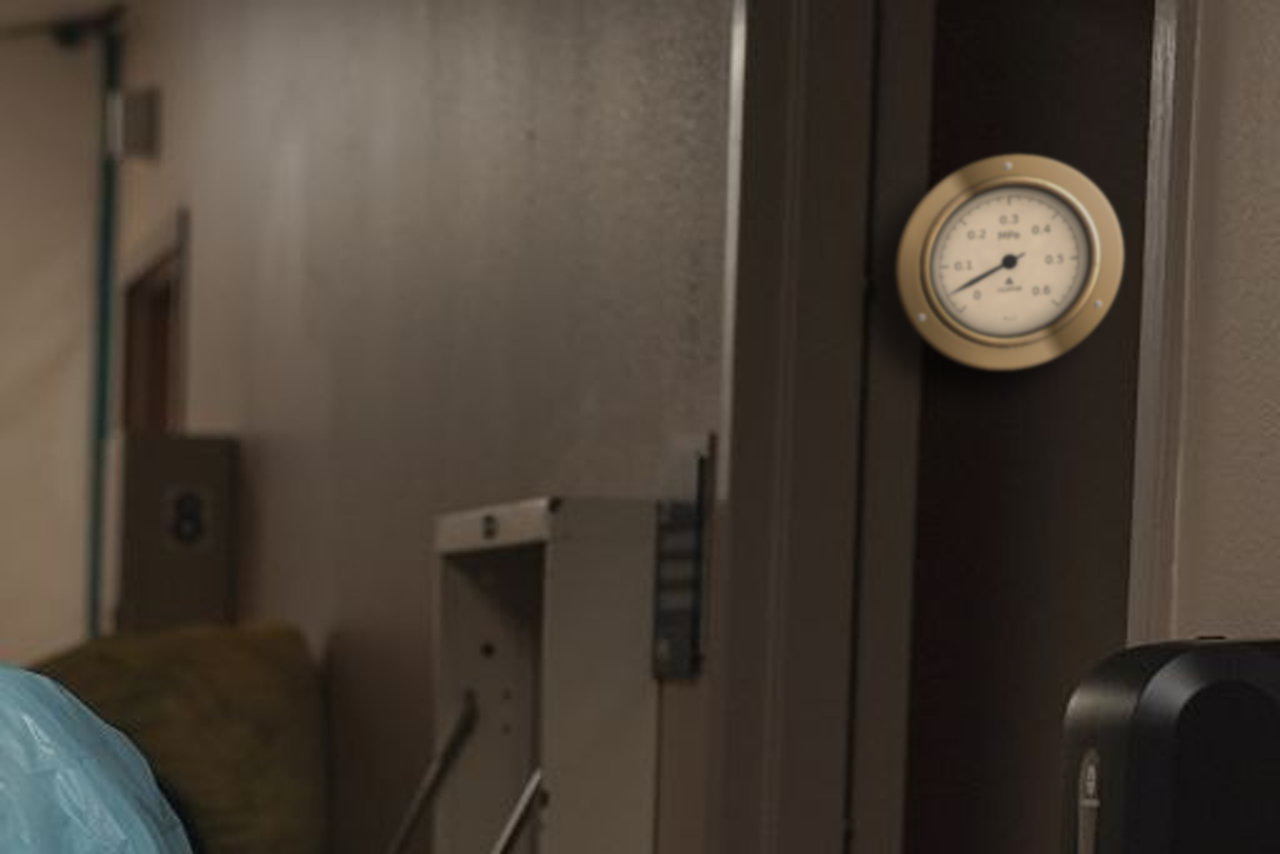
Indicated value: 0.04 MPa
